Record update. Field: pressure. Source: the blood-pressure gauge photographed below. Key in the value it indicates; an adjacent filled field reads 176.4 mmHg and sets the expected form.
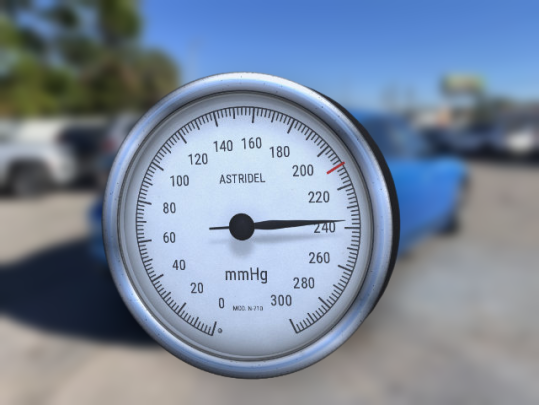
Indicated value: 236 mmHg
